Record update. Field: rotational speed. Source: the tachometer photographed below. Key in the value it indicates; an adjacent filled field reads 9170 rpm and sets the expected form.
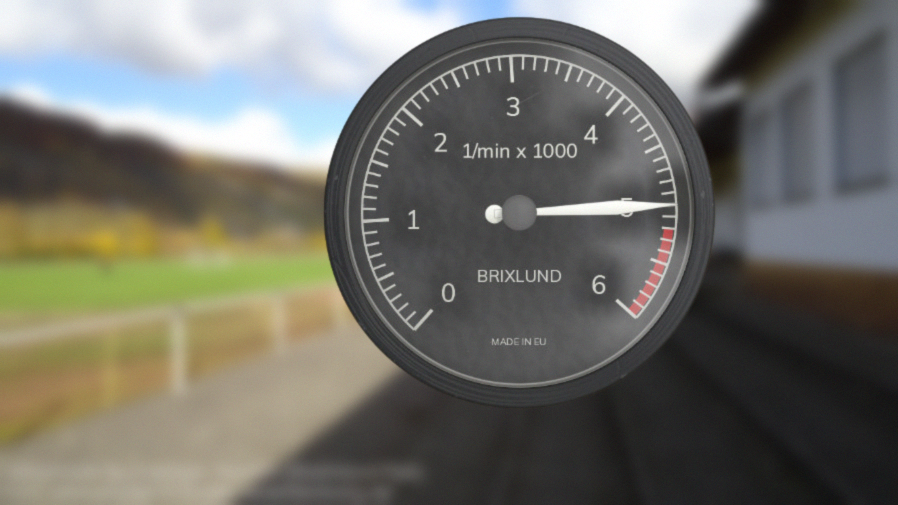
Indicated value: 5000 rpm
